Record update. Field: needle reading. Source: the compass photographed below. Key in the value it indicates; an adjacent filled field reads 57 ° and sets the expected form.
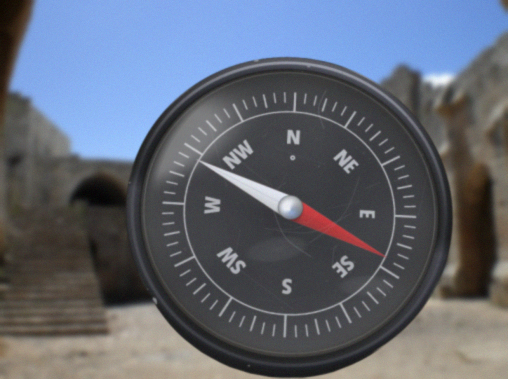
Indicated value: 115 °
